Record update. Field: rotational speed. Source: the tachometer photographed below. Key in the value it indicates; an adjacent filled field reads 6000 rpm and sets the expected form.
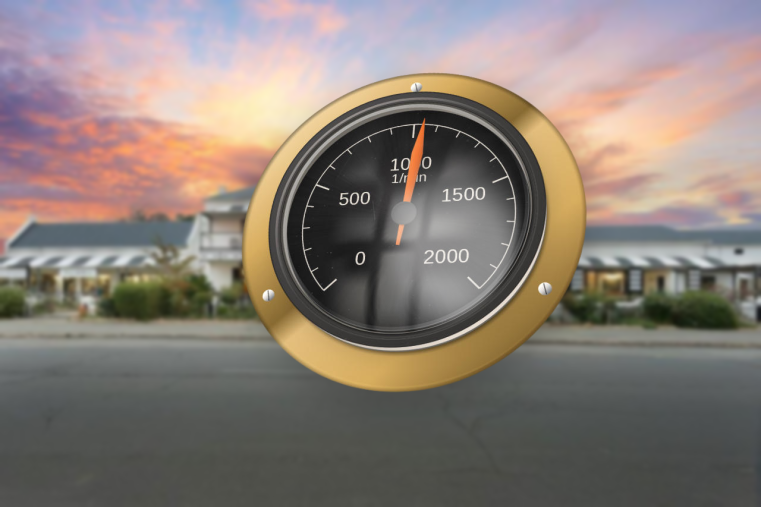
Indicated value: 1050 rpm
